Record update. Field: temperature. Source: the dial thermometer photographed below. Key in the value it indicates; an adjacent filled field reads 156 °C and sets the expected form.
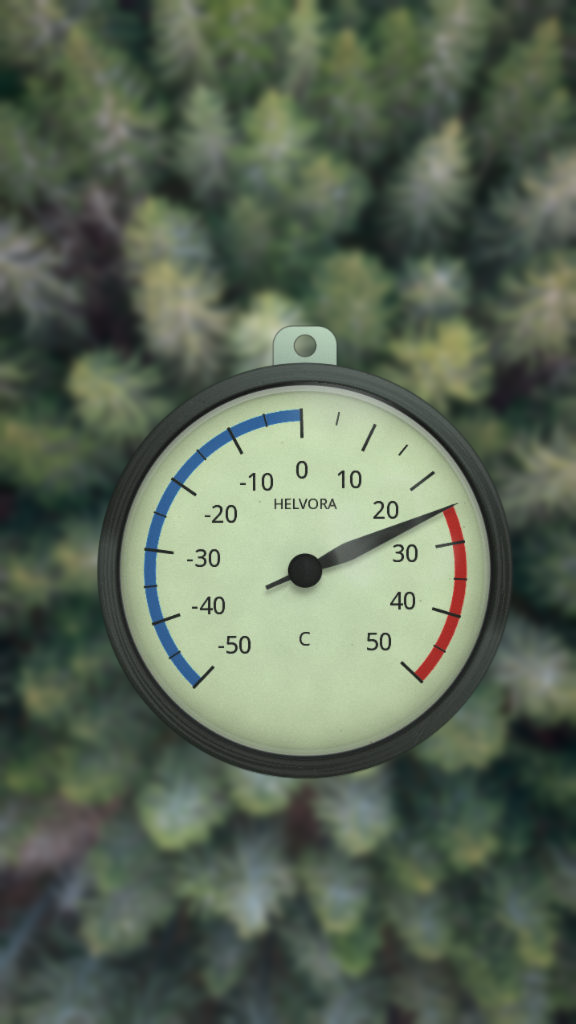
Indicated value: 25 °C
